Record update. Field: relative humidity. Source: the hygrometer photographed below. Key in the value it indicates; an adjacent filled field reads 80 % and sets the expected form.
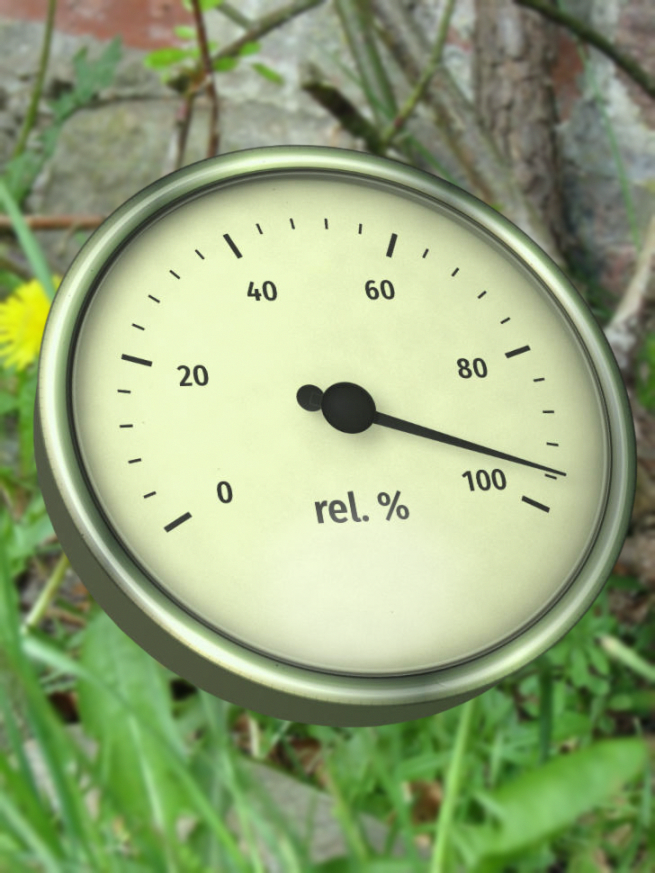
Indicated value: 96 %
